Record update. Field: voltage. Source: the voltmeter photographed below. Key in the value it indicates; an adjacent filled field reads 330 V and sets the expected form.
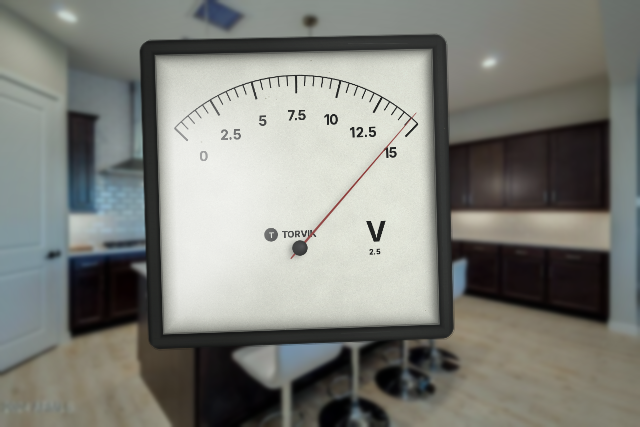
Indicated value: 14.5 V
